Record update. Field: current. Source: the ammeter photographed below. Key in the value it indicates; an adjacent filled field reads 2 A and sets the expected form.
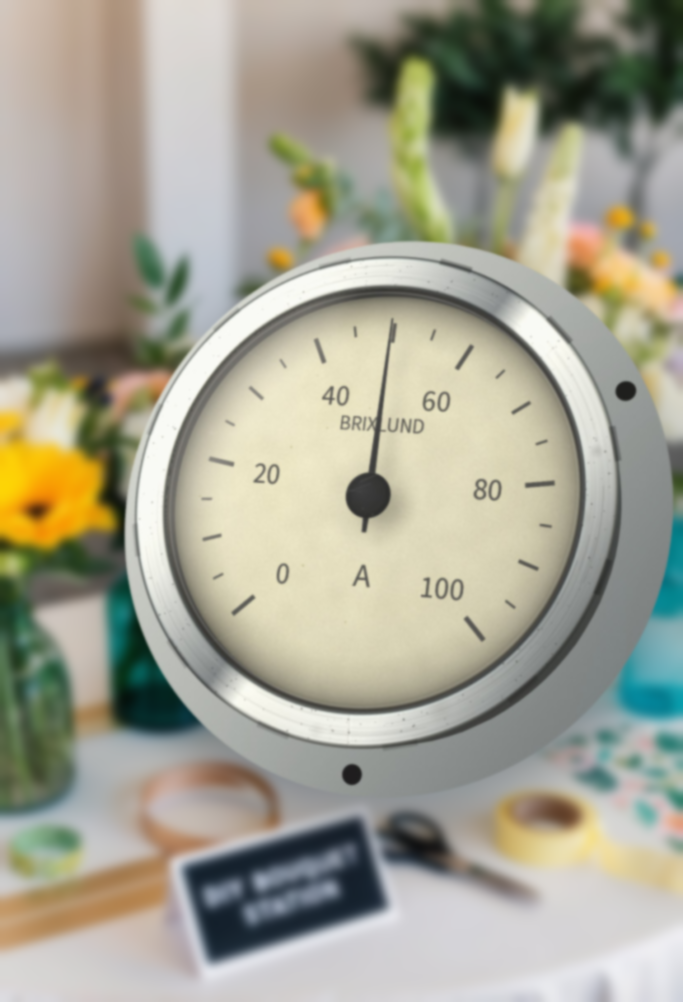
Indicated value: 50 A
